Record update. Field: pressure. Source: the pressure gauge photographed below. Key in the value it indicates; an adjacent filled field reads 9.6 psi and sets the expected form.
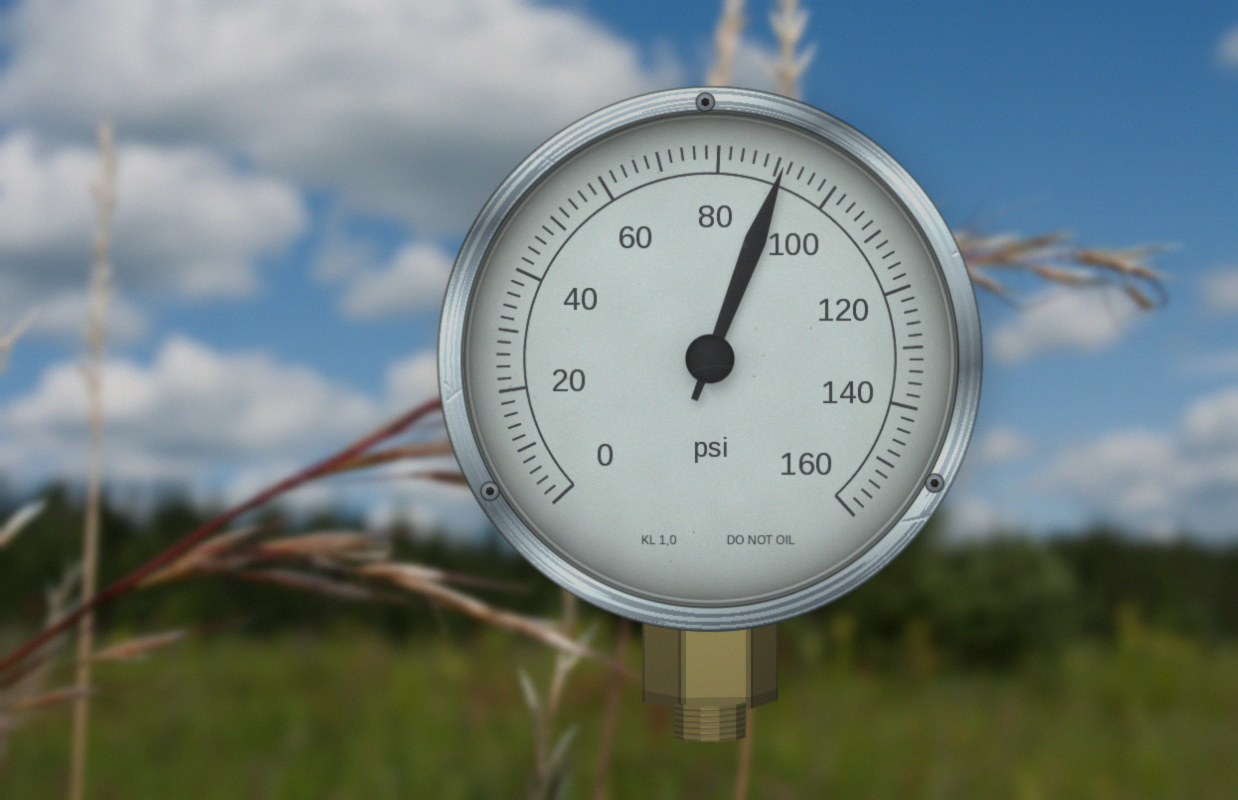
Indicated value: 91 psi
